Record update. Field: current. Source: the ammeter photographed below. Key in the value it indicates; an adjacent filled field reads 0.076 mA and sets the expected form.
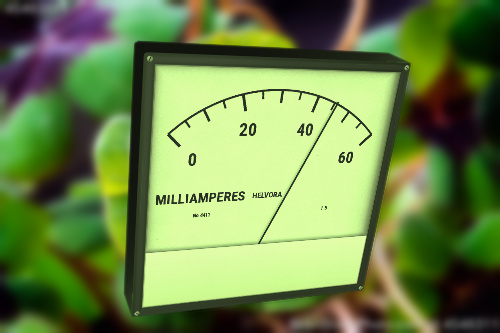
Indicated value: 45 mA
